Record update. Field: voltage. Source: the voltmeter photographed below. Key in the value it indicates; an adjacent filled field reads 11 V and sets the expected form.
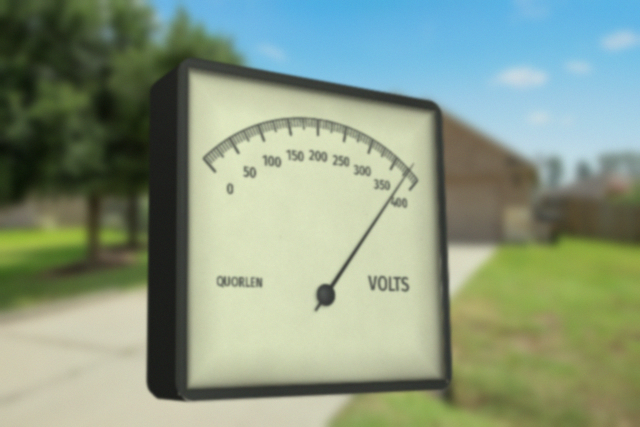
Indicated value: 375 V
